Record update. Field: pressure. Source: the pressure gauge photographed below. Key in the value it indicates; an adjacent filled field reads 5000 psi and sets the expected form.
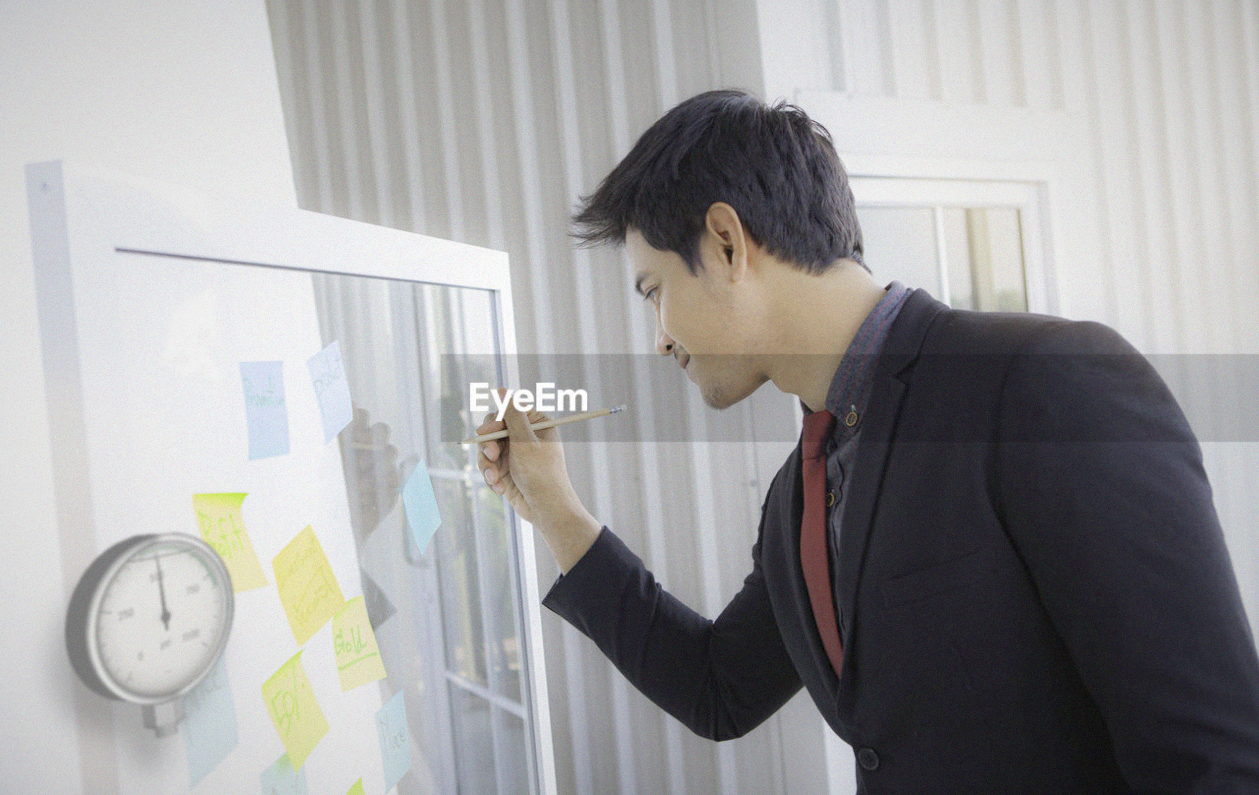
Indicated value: 500 psi
